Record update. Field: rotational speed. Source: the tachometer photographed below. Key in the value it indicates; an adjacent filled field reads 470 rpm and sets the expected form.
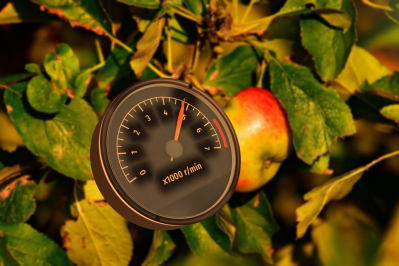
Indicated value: 4750 rpm
